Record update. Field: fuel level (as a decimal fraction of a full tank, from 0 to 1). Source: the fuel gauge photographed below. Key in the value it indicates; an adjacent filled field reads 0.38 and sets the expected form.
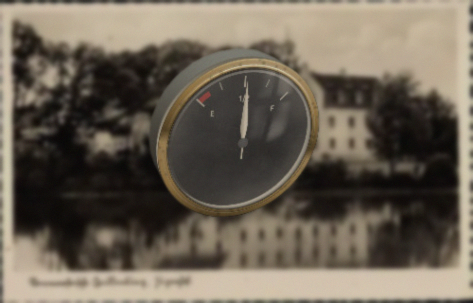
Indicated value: 0.5
